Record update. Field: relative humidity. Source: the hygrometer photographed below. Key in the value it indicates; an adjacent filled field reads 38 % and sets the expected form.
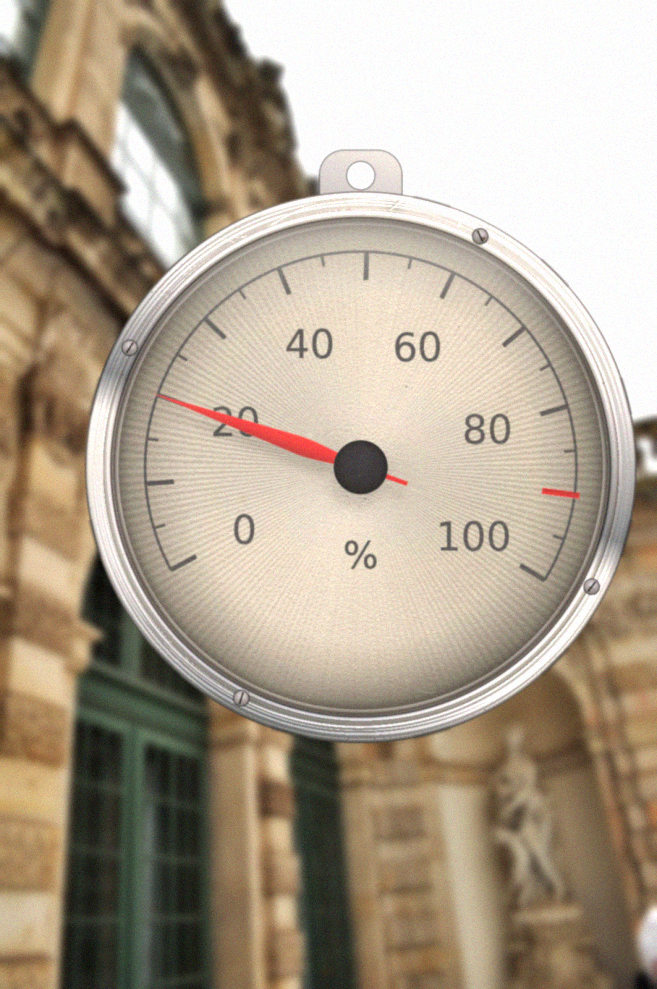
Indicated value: 20 %
